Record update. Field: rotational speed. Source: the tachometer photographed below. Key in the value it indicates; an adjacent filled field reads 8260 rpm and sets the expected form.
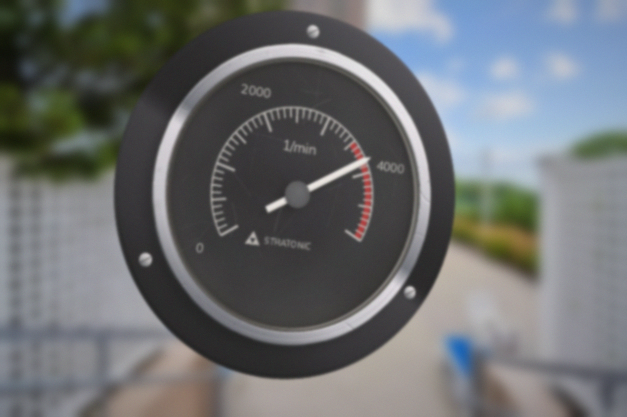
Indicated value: 3800 rpm
